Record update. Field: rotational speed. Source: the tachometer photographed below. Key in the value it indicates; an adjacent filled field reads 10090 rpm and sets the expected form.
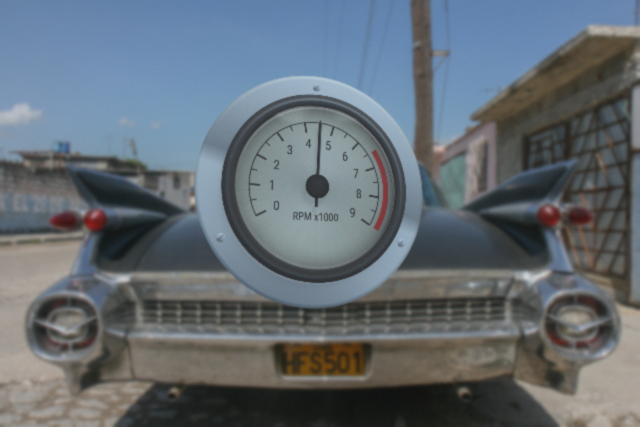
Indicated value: 4500 rpm
